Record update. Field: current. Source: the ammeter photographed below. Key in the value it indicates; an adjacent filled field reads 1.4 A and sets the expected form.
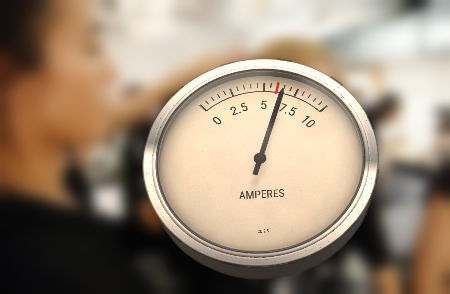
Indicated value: 6.5 A
